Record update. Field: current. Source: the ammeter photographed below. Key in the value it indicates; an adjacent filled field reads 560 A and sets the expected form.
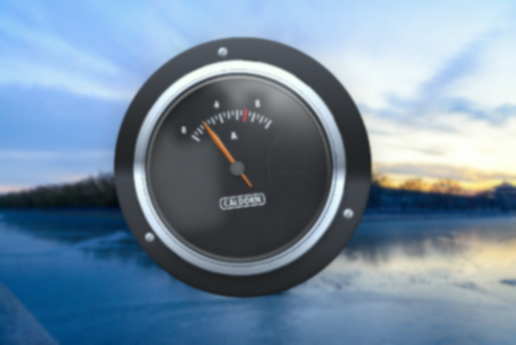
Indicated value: 2 A
